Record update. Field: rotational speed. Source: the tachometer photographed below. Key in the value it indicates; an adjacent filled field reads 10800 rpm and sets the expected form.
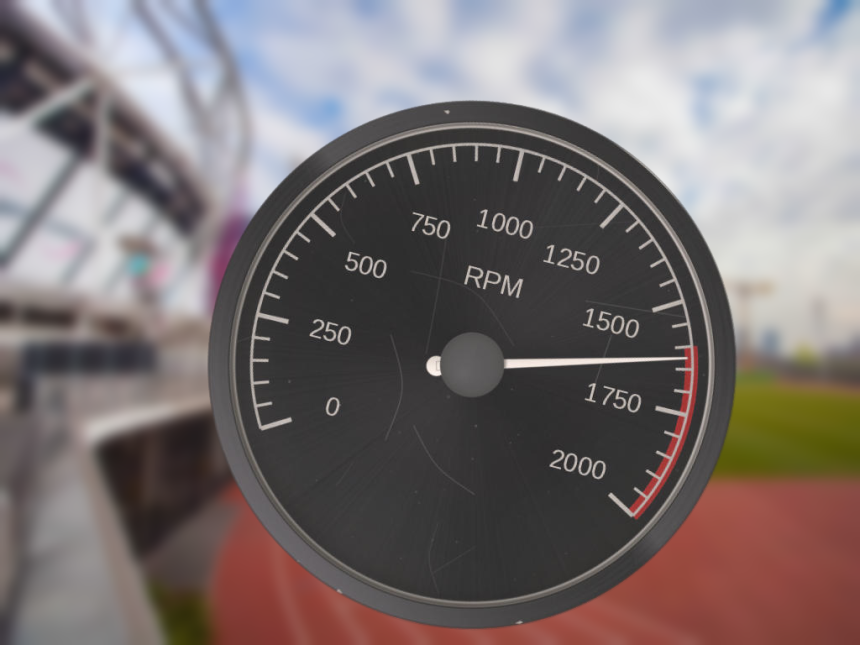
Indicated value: 1625 rpm
